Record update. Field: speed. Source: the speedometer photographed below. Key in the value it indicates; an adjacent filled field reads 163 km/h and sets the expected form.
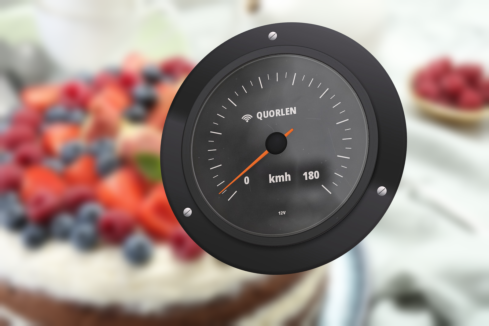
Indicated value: 5 km/h
